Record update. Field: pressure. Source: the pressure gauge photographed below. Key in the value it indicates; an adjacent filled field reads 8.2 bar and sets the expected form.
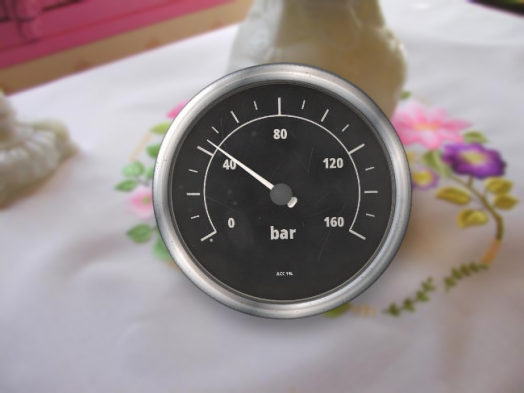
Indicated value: 45 bar
